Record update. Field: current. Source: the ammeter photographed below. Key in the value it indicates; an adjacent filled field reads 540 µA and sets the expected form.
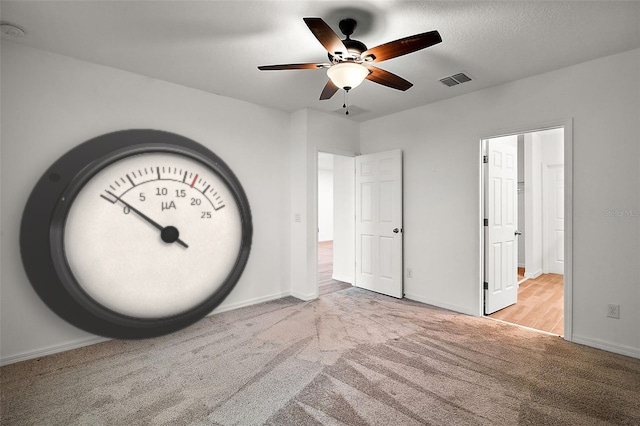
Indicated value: 1 µA
